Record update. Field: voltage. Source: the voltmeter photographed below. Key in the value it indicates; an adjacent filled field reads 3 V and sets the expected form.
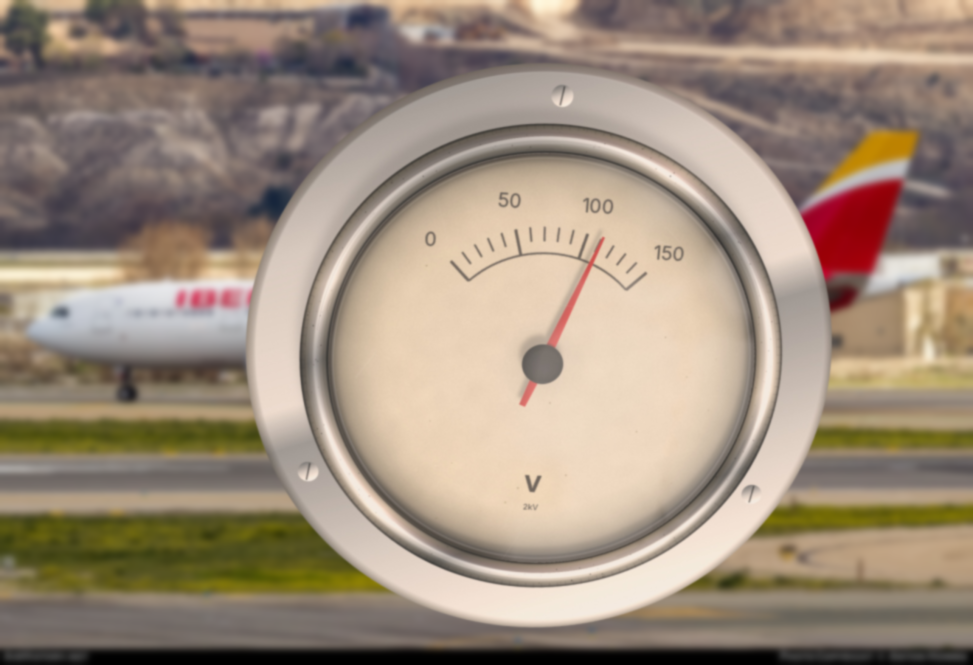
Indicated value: 110 V
